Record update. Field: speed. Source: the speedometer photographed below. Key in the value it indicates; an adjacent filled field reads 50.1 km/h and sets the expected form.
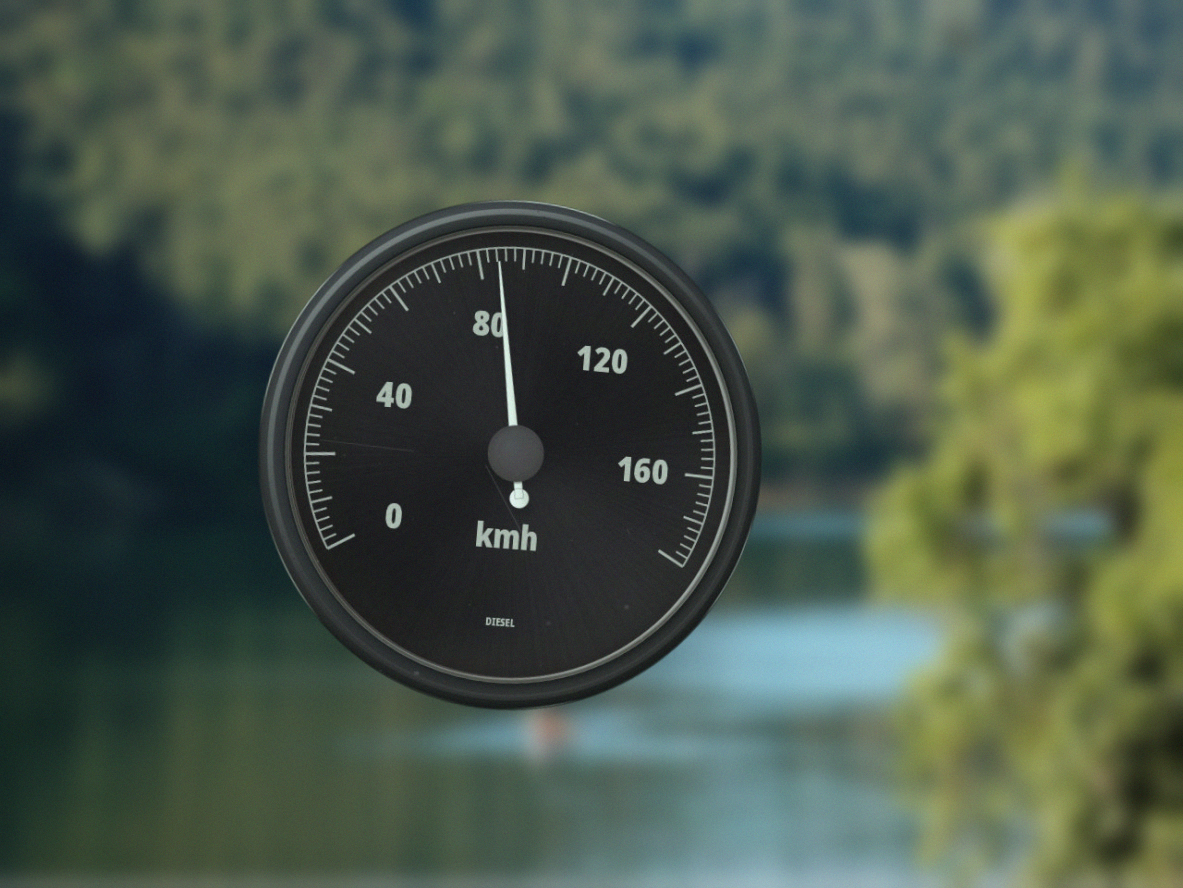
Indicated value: 84 km/h
